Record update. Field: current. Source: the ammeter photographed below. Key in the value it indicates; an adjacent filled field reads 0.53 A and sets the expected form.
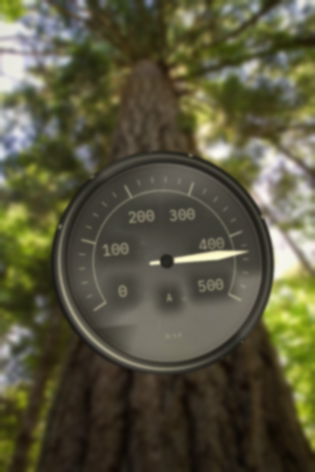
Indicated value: 430 A
